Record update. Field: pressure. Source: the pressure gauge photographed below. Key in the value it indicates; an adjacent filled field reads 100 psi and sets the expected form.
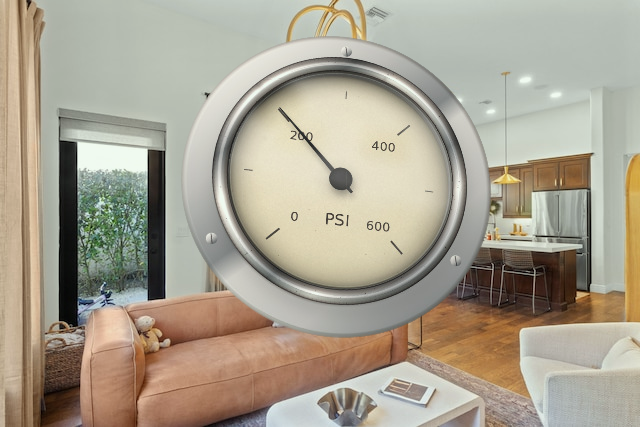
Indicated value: 200 psi
